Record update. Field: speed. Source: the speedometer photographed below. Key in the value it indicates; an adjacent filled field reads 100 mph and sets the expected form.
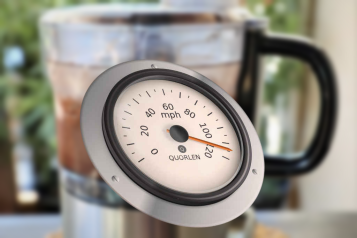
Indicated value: 115 mph
